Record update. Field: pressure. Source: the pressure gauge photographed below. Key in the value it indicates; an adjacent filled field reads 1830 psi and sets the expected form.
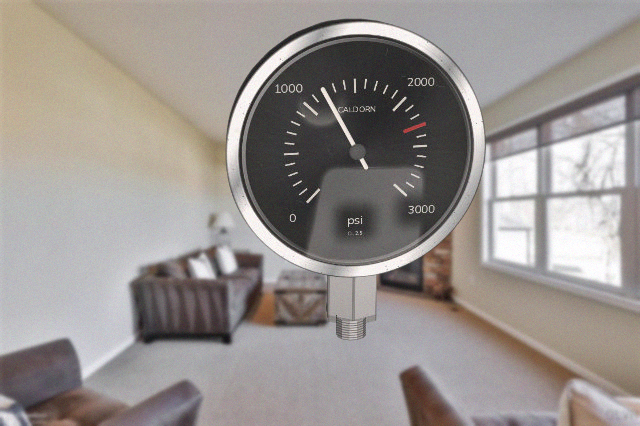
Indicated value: 1200 psi
